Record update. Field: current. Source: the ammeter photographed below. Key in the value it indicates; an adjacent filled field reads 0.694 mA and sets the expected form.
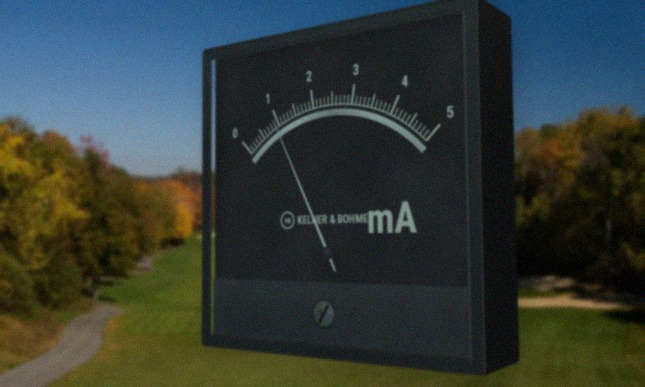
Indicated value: 1 mA
